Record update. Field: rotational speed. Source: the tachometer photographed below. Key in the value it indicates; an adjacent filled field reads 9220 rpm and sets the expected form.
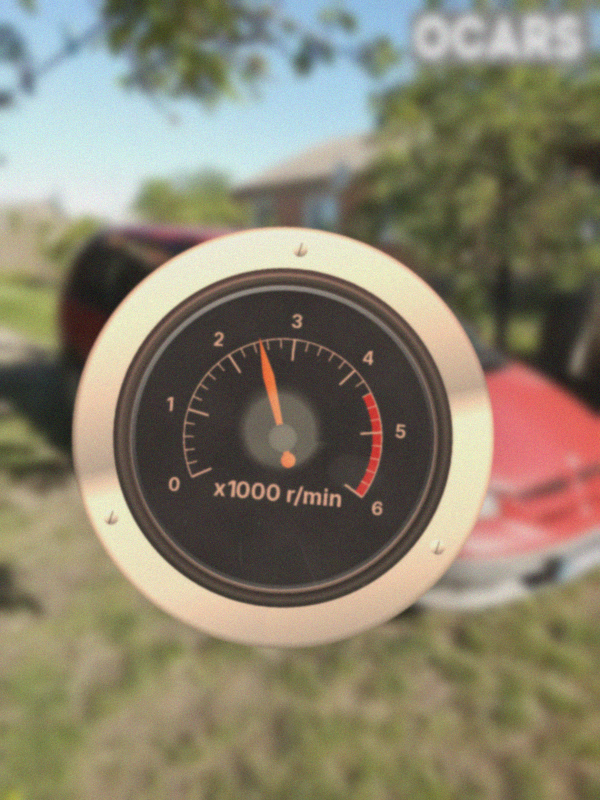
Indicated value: 2500 rpm
